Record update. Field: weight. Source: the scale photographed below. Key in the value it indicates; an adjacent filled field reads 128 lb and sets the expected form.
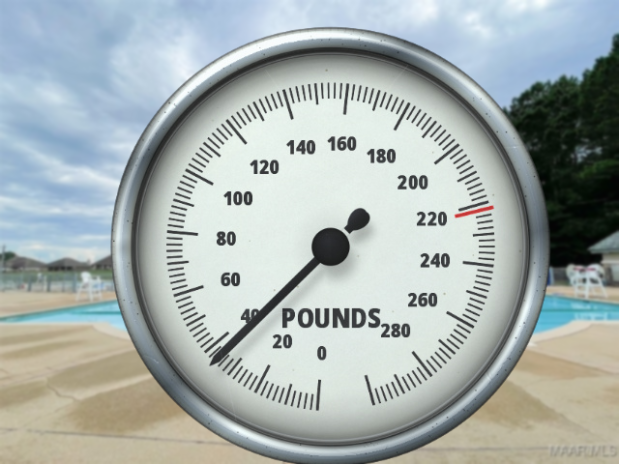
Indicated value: 36 lb
